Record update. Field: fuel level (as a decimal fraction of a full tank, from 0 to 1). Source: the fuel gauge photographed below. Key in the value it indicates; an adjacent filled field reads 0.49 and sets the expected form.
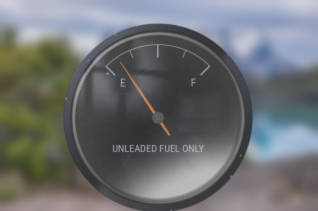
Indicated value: 0.125
